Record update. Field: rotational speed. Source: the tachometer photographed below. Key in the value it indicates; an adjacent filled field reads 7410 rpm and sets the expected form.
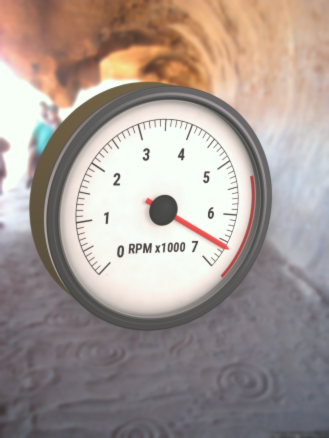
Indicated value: 6600 rpm
